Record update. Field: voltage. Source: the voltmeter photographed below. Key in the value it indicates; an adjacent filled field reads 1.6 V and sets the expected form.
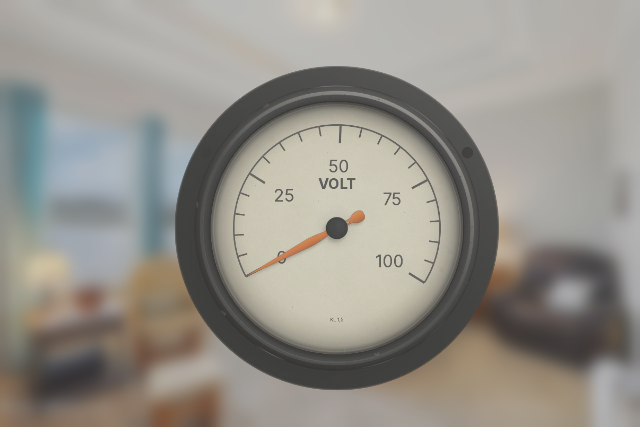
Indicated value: 0 V
